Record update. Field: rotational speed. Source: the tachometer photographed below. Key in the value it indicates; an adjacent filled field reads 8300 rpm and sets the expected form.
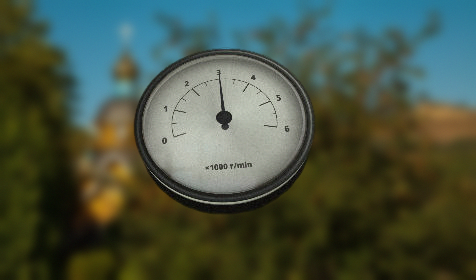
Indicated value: 3000 rpm
